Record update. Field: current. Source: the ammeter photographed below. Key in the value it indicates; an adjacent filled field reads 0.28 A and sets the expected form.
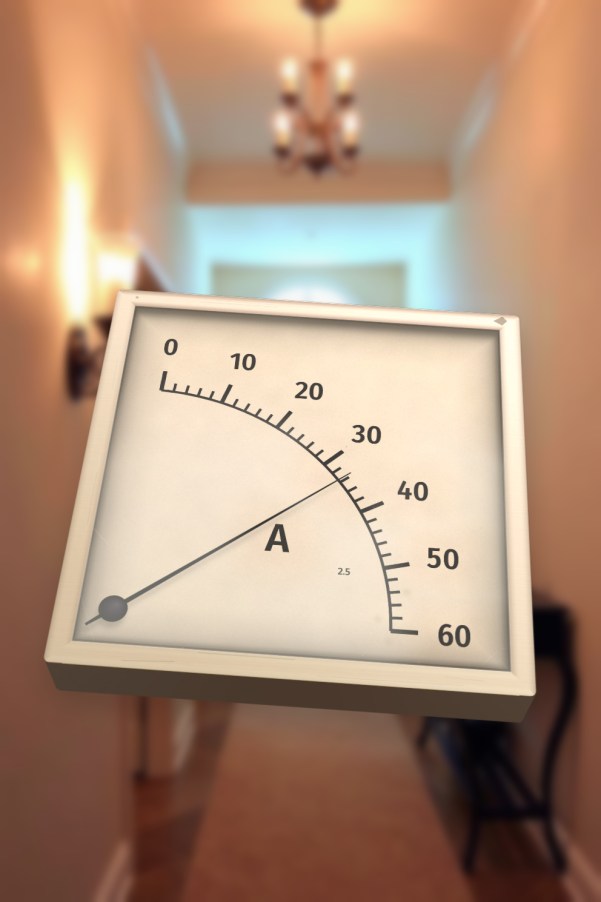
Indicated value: 34 A
